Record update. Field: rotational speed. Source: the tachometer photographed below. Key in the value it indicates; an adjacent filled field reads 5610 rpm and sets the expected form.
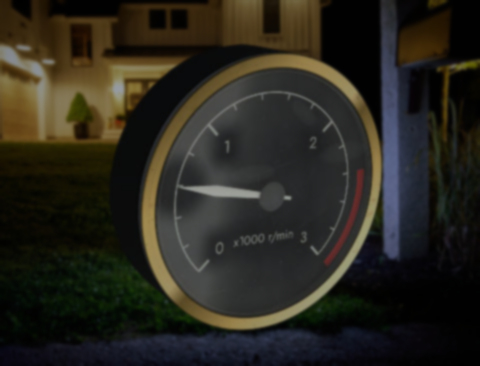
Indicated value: 600 rpm
